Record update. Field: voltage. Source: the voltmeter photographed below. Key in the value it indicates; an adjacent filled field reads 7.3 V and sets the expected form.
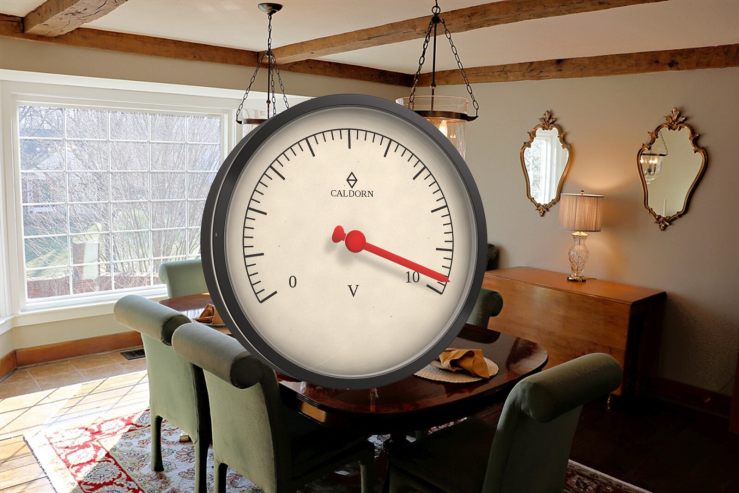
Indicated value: 9.7 V
